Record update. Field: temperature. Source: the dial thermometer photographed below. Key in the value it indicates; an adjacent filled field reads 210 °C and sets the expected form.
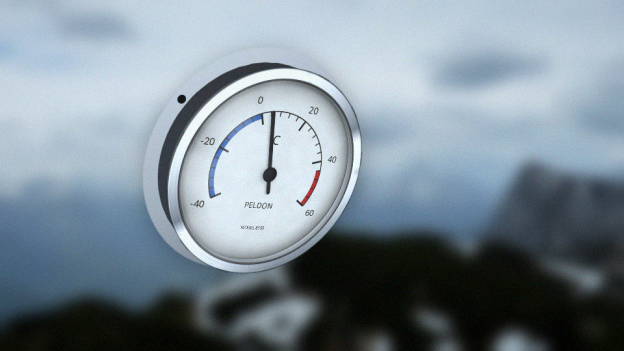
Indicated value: 4 °C
